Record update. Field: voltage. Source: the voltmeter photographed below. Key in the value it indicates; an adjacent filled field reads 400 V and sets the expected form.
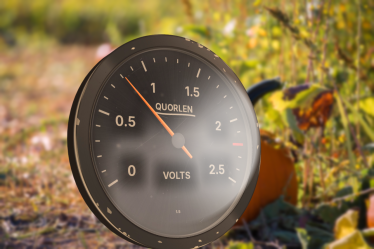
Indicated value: 0.8 V
